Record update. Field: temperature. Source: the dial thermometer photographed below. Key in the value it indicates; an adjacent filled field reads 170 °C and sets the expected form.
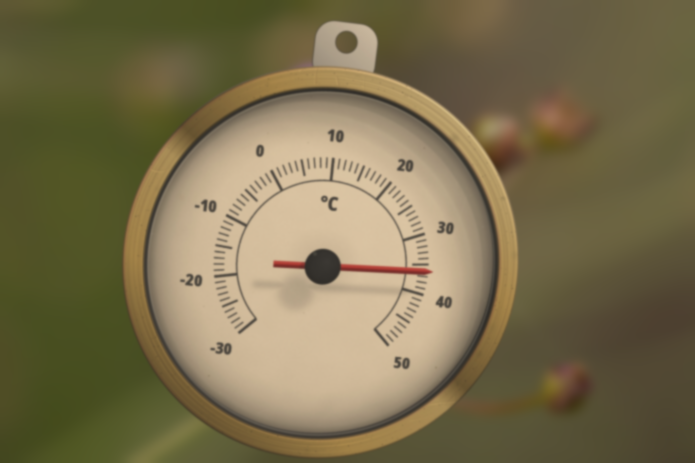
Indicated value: 36 °C
